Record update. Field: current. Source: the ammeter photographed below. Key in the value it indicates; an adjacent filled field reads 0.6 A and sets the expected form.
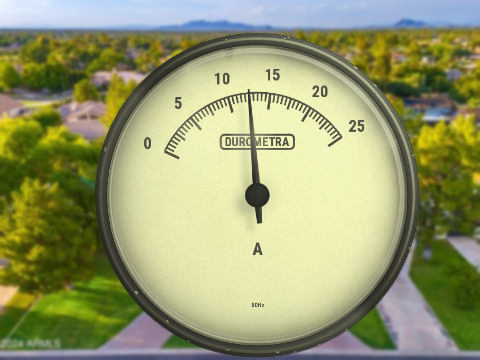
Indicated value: 12.5 A
